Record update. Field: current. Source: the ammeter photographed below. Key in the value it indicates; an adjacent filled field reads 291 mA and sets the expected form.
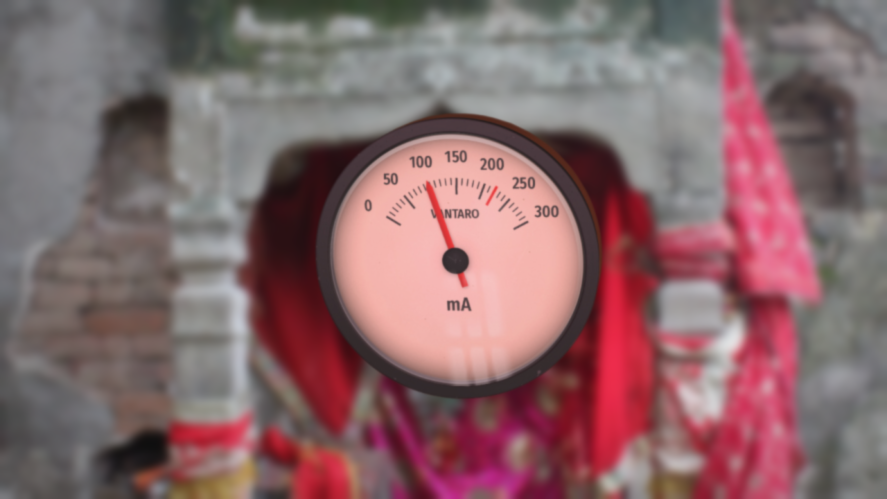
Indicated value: 100 mA
